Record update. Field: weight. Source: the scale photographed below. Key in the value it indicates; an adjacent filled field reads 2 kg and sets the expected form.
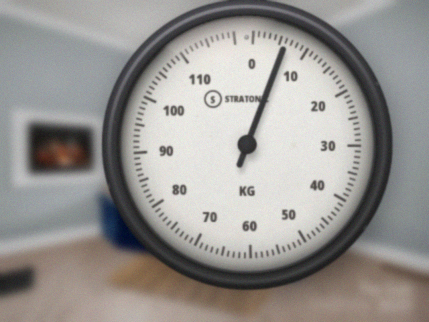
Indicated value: 6 kg
